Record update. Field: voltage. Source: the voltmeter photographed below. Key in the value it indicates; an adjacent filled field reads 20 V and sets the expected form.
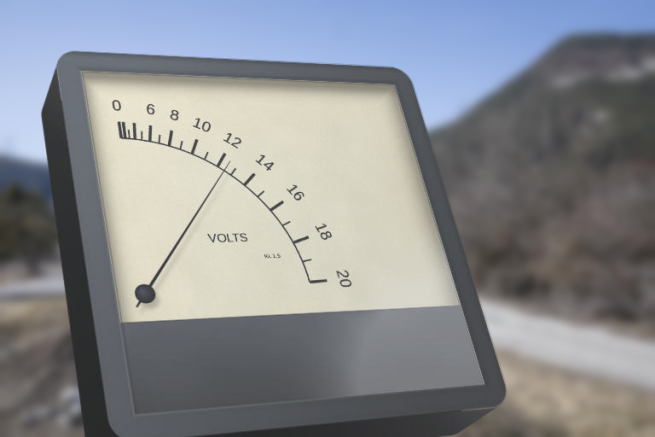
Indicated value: 12.5 V
